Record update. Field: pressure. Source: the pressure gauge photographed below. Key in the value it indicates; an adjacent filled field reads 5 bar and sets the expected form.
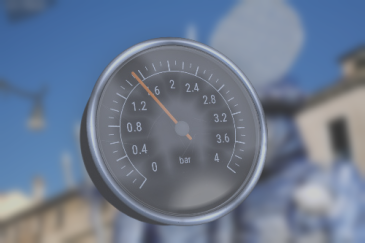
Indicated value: 1.5 bar
